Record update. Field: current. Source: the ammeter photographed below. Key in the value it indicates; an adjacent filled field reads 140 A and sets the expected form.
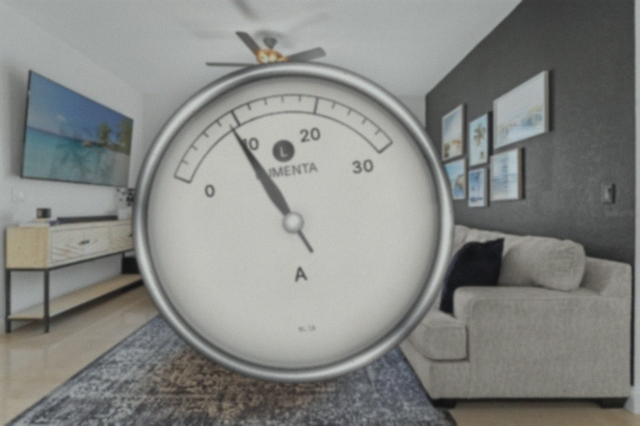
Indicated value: 9 A
